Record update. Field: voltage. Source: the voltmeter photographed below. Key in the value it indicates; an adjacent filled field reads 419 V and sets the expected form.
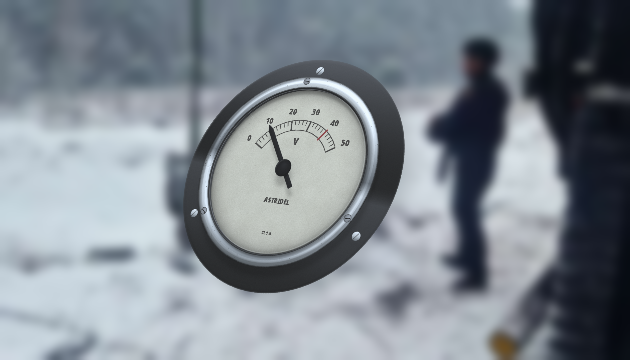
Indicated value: 10 V
